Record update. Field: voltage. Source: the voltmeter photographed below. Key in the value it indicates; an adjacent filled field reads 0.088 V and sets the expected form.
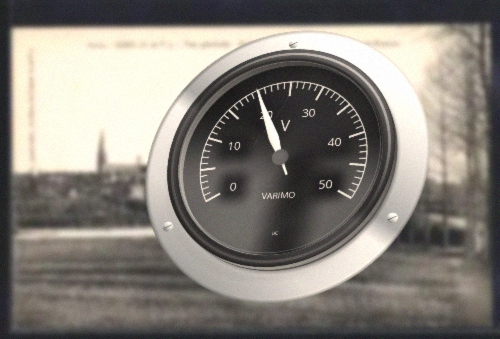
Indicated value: 20 V
